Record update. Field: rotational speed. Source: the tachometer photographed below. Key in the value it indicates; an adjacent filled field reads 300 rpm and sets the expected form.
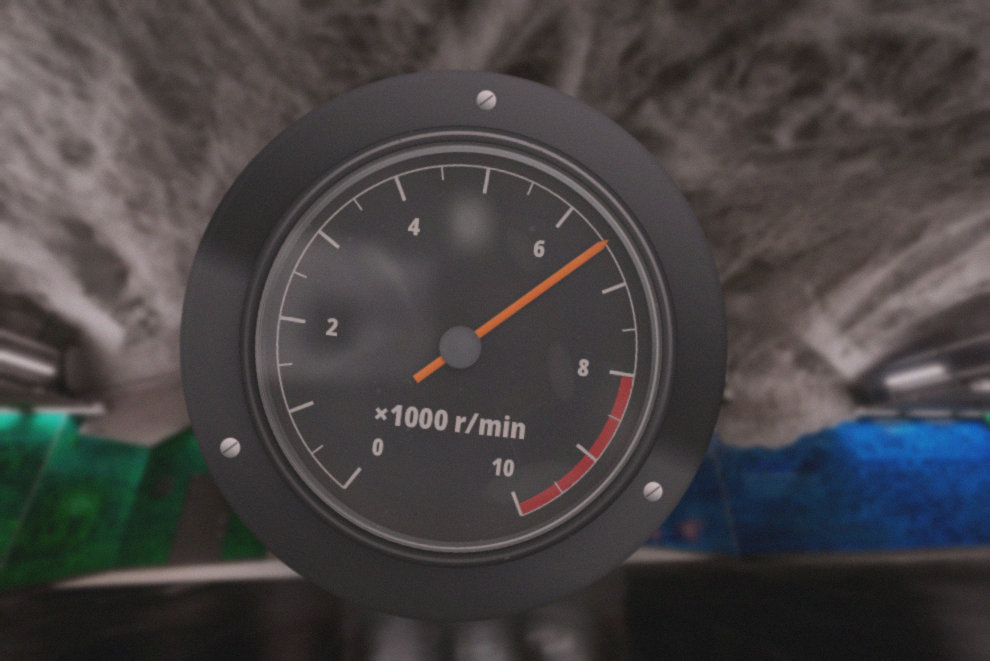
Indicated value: 6500 rpm
